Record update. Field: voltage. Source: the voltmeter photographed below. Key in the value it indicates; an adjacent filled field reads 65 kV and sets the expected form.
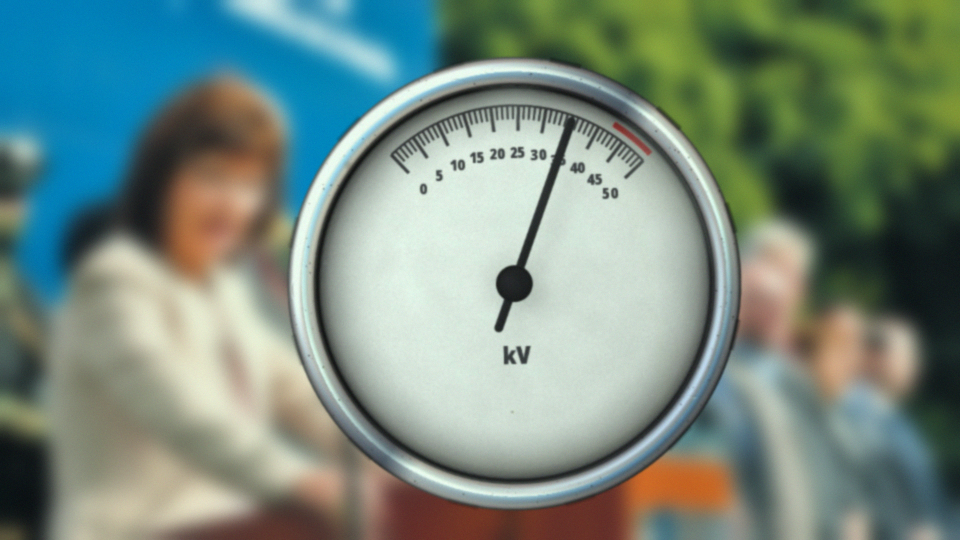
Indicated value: 35 kV
